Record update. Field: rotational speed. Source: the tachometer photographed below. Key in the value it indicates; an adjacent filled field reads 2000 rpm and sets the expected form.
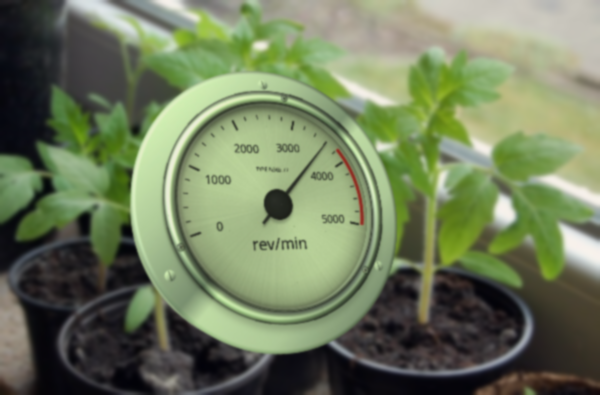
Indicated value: 3600 rpm
